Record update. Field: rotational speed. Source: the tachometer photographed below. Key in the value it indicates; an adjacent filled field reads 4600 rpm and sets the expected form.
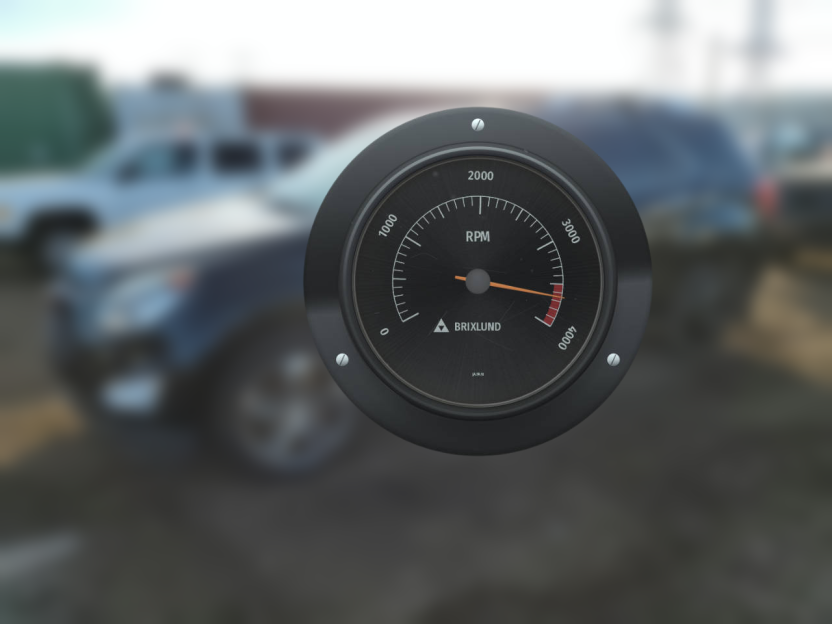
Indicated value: 3650 rpm
